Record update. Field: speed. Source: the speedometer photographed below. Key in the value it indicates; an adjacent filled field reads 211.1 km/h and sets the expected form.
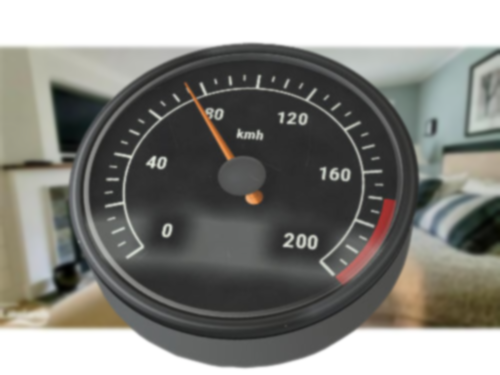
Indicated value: 75 km/h
